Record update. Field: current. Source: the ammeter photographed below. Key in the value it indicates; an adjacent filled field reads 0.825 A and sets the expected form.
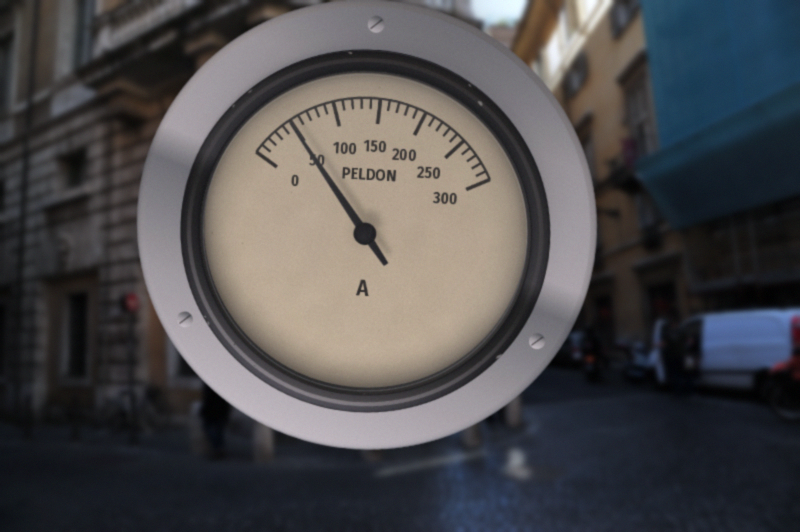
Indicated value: 50 A
